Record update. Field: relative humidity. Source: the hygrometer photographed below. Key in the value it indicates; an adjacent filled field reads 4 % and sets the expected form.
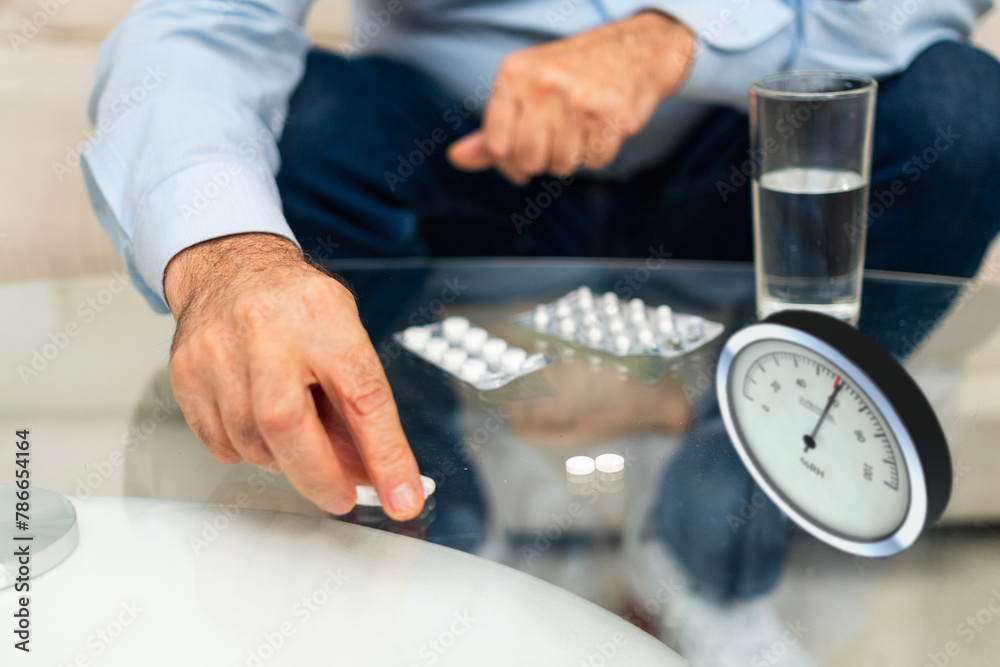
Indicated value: 60 %
